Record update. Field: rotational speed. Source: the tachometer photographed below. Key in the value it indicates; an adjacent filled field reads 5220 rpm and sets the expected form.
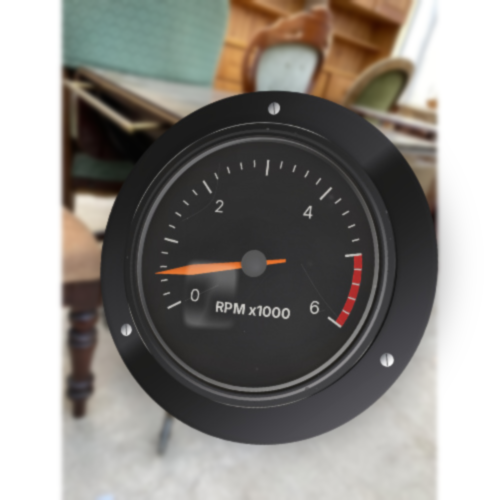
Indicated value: 500 rpm
